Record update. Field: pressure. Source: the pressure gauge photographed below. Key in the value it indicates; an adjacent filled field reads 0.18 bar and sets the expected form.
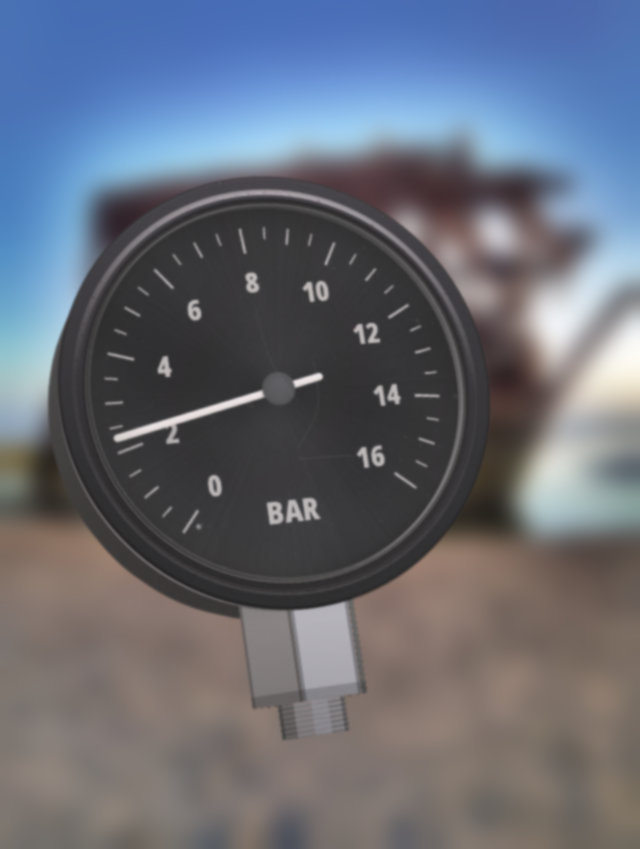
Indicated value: 2.25 bar
